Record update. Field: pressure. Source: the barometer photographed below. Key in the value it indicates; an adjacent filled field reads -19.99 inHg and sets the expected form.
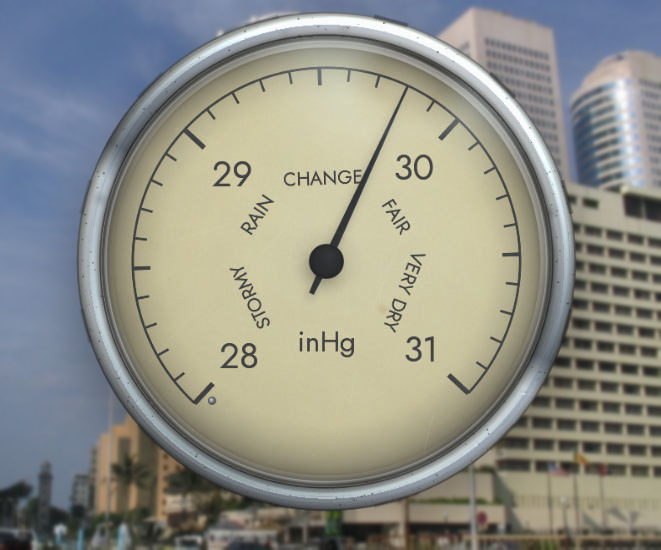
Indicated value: 29.8 inHg
